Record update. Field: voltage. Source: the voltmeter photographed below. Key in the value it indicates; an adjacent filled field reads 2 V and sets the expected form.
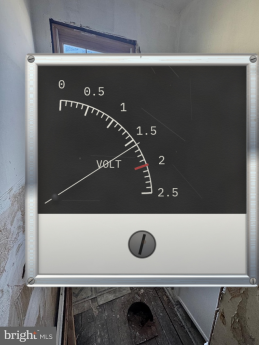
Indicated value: 1.6 V
